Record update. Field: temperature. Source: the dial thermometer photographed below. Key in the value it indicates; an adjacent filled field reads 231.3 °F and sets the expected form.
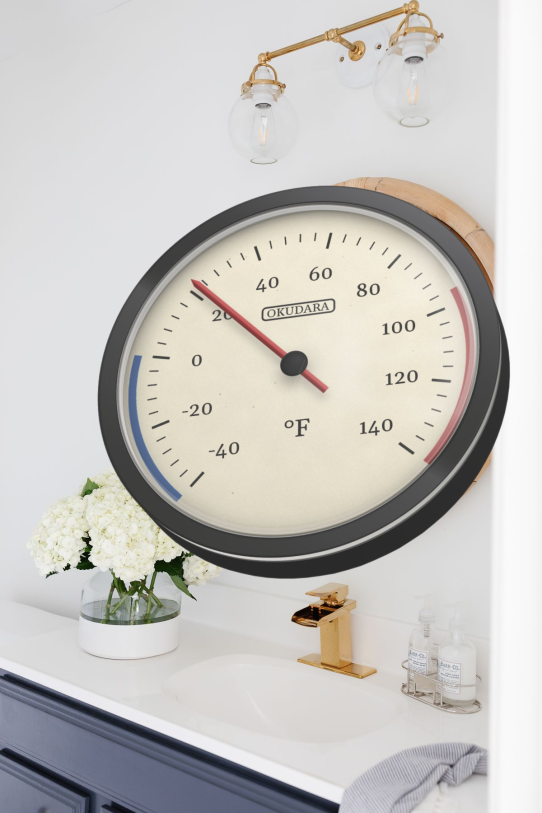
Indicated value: 22 °F
